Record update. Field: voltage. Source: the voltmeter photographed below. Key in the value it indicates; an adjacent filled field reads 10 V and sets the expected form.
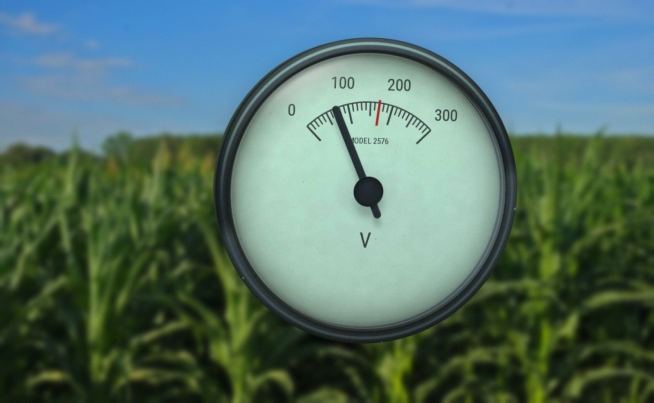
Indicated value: 70 V
